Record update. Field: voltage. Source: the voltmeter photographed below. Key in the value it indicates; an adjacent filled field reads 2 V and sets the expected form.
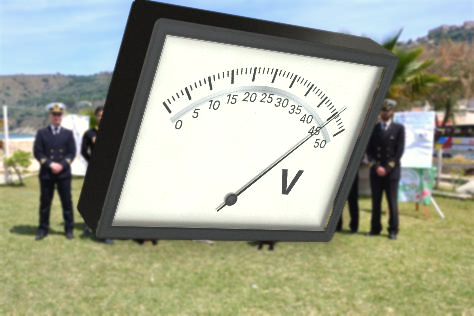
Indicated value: 45 V
